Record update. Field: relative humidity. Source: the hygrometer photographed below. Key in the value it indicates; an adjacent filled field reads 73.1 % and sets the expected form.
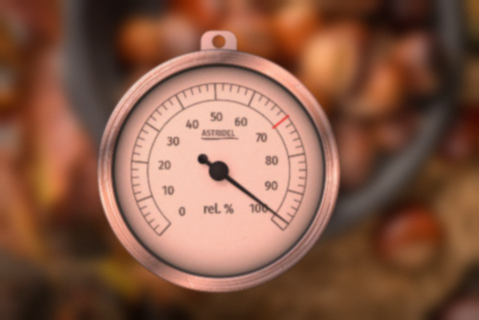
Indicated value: 98 %
